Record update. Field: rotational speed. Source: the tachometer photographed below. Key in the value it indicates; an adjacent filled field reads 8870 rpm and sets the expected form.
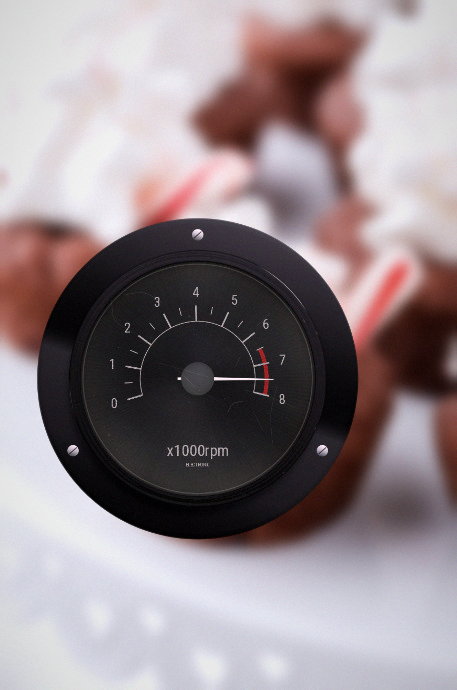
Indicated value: 7500 rpm
